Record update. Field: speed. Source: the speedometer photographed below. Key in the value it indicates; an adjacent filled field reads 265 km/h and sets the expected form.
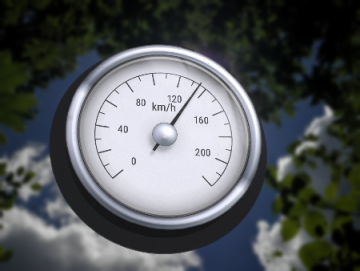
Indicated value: 135 km/h
